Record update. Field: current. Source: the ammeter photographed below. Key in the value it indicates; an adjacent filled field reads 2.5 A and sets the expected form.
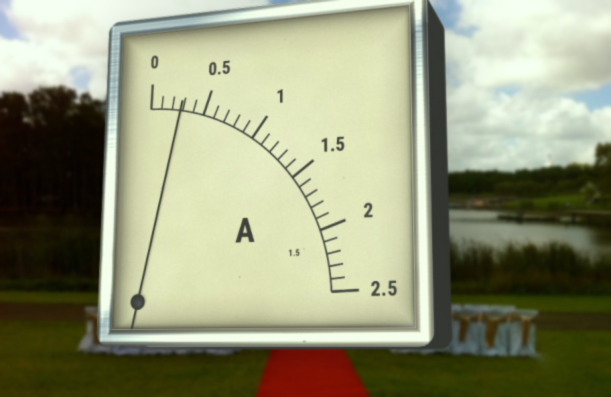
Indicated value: 0.3 A
